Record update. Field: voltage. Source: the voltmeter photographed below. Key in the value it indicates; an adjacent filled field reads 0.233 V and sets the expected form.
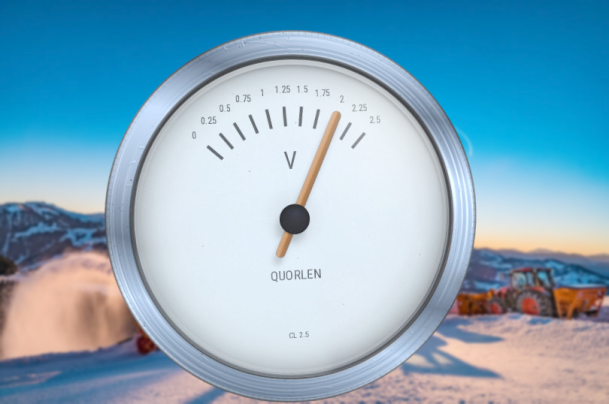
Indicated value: 2 V
